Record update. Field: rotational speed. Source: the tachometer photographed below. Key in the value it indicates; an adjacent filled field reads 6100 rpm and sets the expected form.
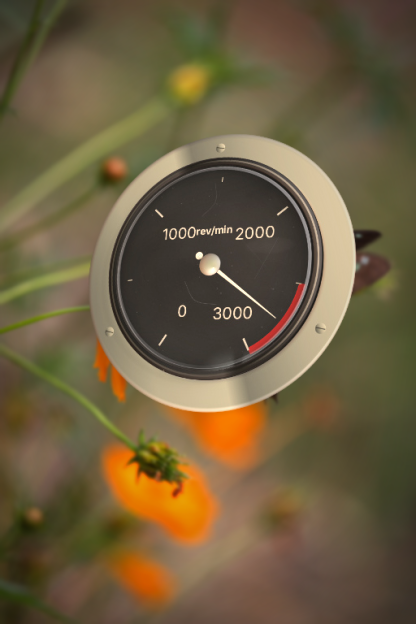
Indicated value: 2750 rpm
